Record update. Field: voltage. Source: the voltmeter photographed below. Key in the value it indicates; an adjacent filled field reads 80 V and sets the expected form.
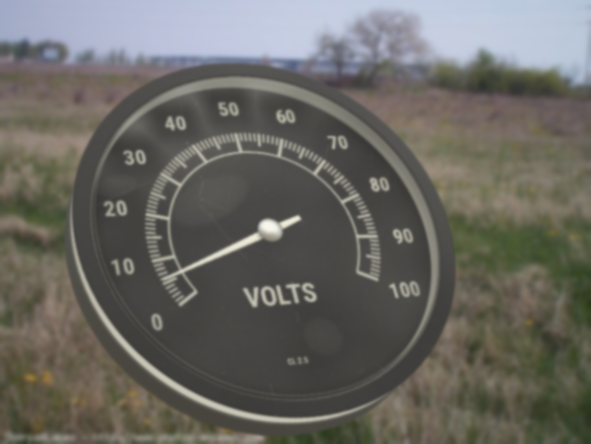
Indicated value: 5 V
